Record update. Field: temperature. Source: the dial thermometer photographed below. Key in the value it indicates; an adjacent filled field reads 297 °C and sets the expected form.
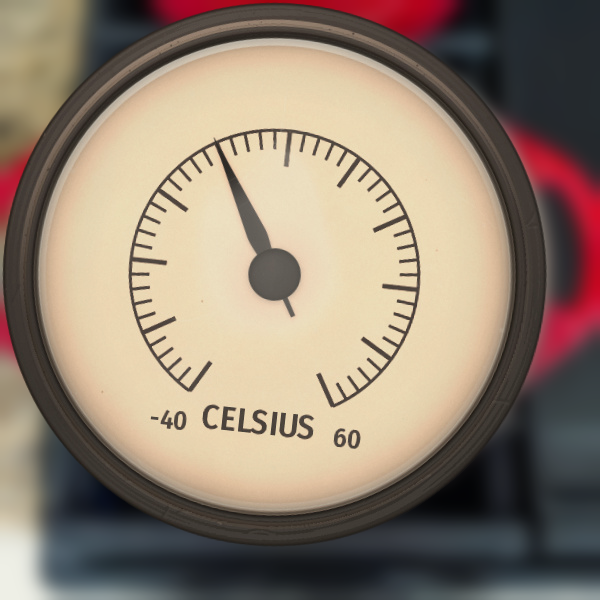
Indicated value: 0 °C
